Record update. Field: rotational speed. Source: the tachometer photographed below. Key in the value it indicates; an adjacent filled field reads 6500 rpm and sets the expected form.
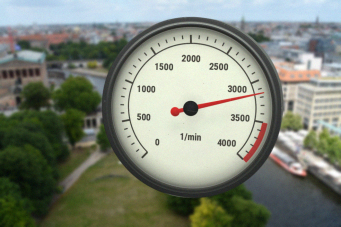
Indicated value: 3150 rpm
